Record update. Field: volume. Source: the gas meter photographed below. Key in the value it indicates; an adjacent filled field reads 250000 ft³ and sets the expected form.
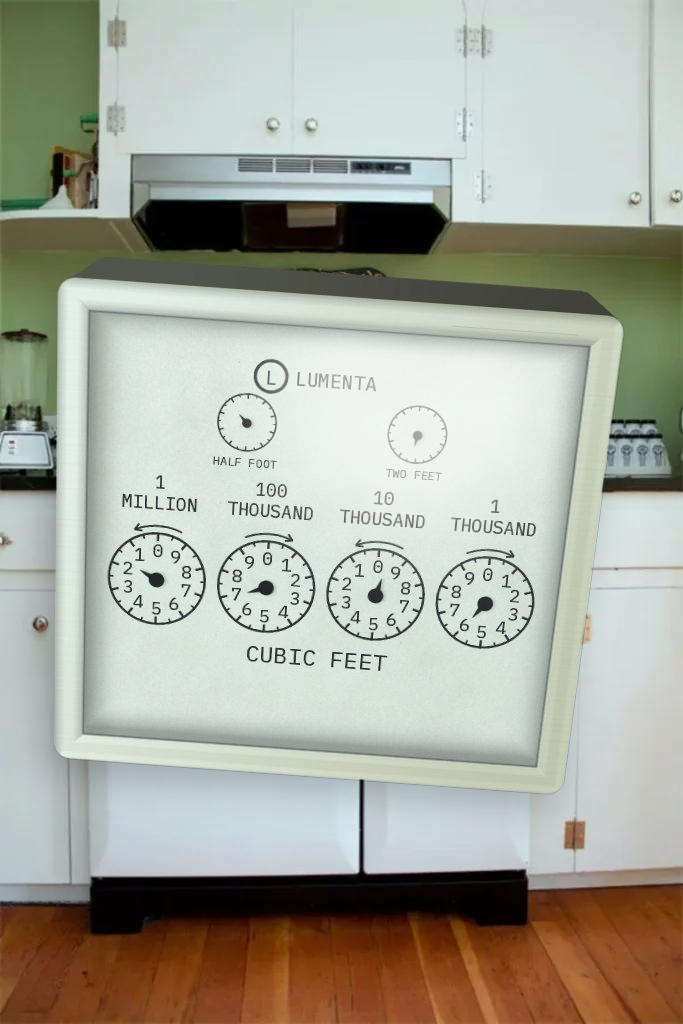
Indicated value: 169600 ft³
